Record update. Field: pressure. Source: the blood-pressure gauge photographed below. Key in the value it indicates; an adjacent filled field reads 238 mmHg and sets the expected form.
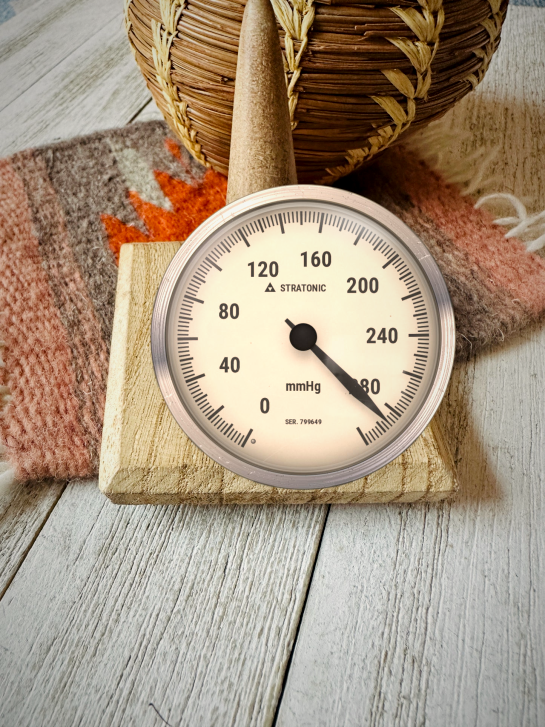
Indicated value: 286 mmHg
